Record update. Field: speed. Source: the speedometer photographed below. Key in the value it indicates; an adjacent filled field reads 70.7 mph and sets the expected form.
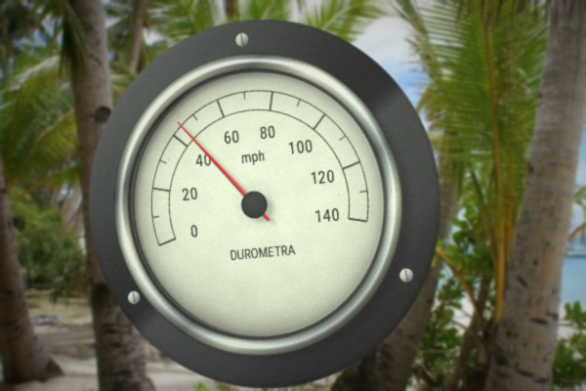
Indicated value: 45 mph
